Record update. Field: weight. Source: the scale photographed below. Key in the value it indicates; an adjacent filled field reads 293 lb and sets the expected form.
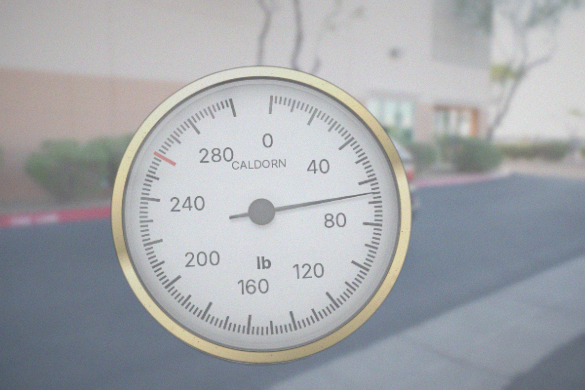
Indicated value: 66 lb
